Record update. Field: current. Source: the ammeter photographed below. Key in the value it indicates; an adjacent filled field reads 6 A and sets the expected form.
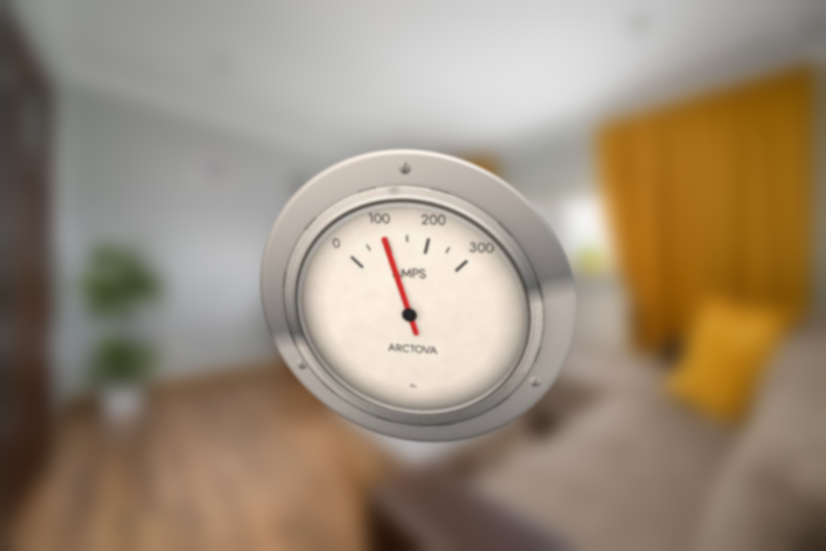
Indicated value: 100 A
